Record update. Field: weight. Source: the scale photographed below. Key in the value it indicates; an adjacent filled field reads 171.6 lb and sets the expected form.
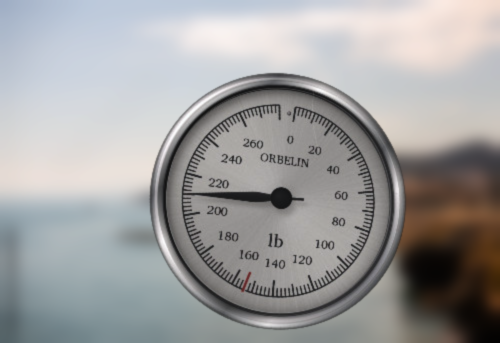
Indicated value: 210 lb
